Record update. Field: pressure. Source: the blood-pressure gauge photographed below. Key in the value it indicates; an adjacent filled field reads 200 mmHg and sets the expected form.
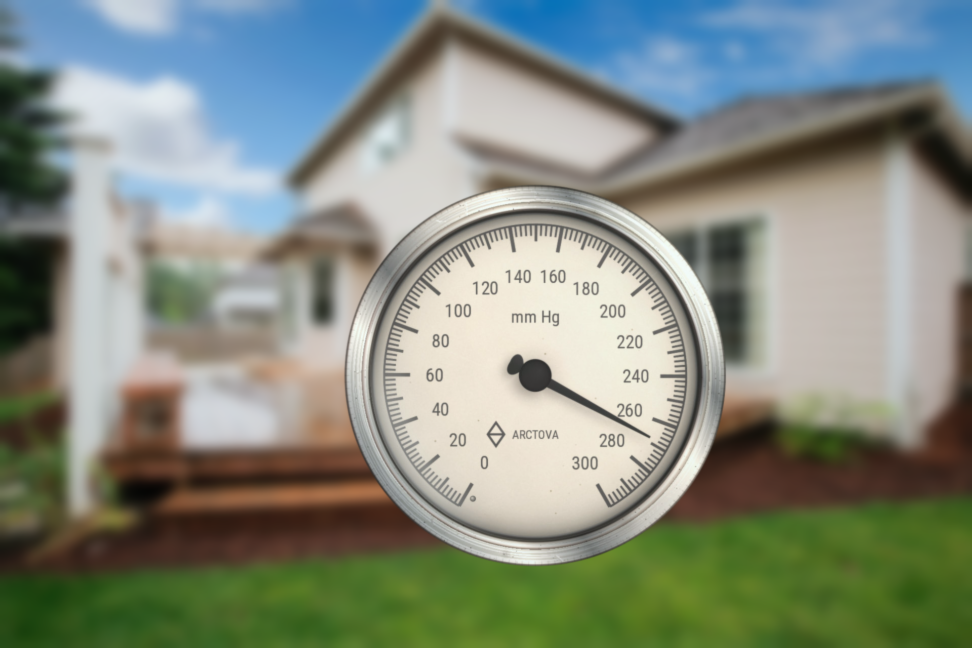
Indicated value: 268 mmHg
